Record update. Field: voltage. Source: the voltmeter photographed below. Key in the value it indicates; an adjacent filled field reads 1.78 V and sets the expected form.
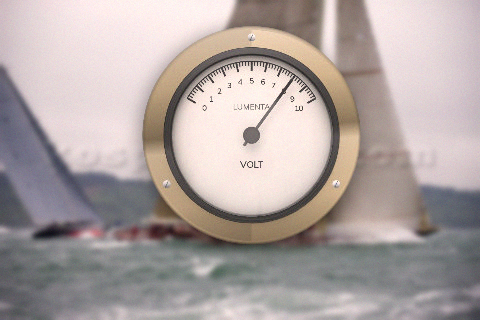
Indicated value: 8 V
